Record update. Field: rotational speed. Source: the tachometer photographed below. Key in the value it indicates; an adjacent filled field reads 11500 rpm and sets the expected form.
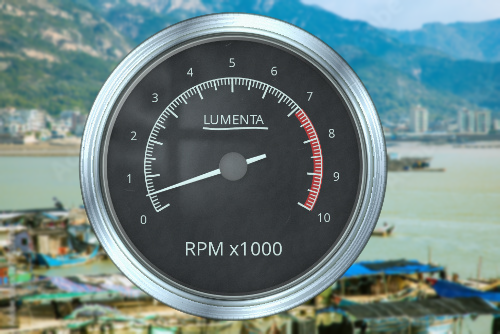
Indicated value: 500 rpm
